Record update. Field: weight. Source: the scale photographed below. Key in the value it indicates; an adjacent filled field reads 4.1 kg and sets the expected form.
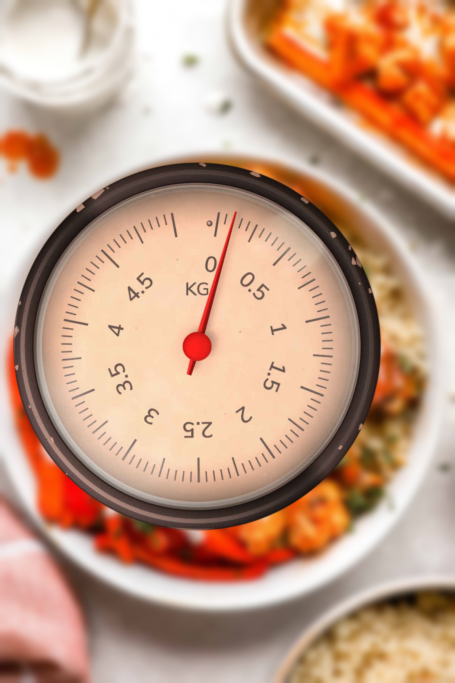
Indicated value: 0.1 kg
